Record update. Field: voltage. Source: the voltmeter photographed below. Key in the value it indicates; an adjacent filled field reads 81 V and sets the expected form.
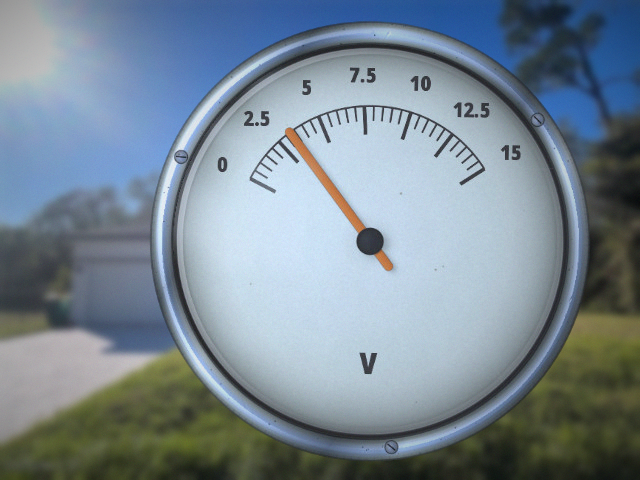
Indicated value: 3.25 V
